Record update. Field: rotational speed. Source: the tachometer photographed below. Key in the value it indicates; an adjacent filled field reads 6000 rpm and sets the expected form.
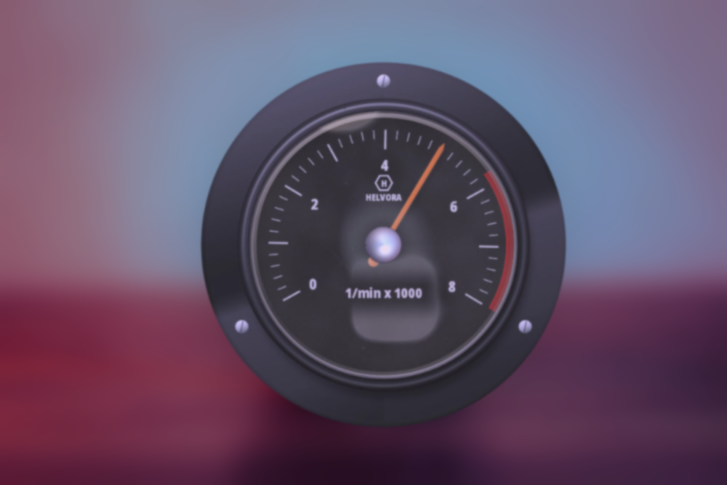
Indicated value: 5000 rpm
